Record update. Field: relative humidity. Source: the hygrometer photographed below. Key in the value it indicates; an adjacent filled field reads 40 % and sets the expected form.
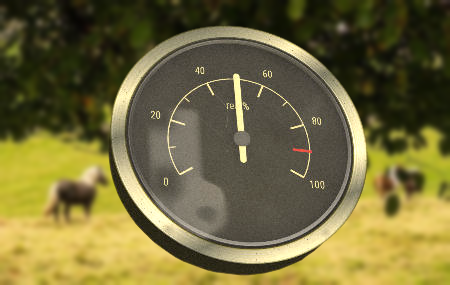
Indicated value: 50 %
